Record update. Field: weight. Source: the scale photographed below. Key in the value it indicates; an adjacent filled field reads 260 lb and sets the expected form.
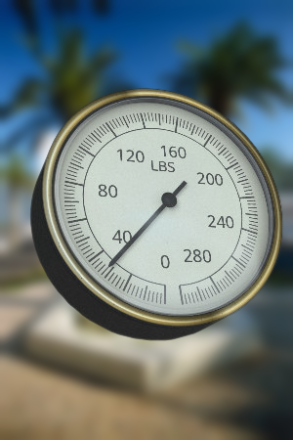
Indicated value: 32 lb
